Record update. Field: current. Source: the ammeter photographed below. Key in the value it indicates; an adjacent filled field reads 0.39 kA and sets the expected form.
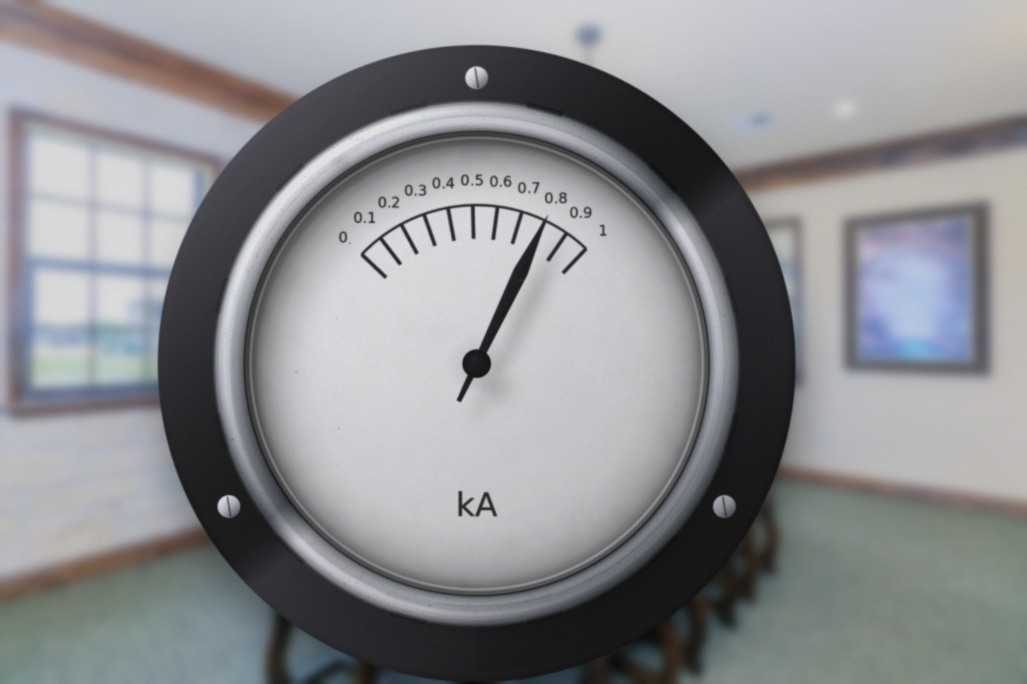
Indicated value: 0.8 kA
